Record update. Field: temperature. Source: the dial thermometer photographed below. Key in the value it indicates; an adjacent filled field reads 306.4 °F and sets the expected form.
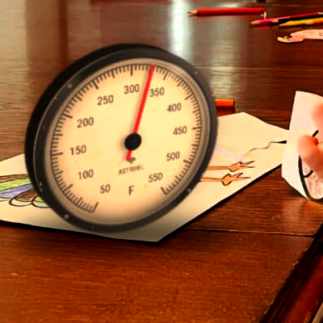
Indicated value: 325 °F
